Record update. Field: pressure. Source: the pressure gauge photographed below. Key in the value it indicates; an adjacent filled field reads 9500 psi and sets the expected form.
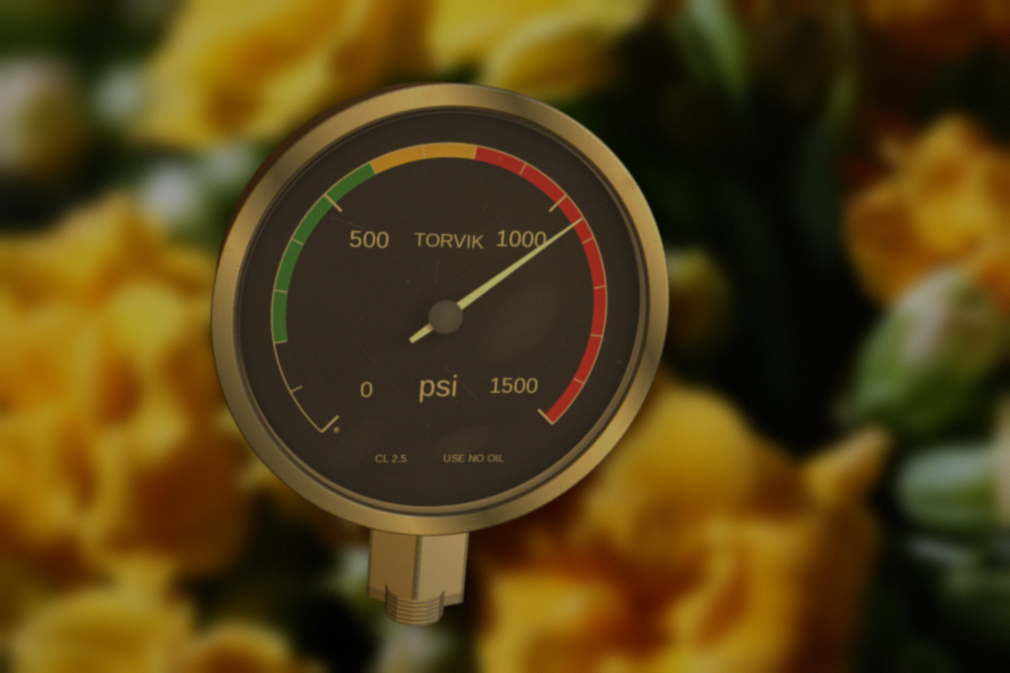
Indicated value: 1050 psi
